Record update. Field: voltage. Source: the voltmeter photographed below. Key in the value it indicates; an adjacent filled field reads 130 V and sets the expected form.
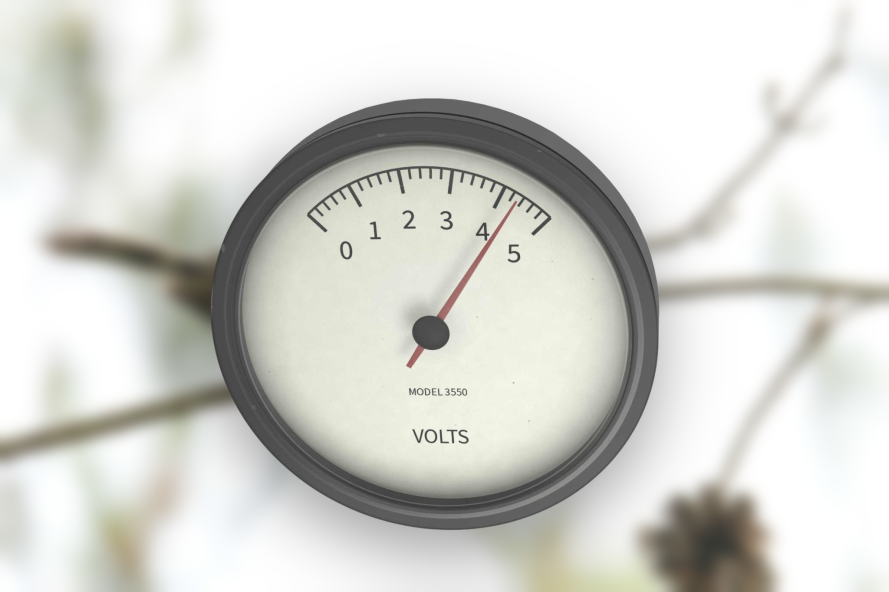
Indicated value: 4.3 V
